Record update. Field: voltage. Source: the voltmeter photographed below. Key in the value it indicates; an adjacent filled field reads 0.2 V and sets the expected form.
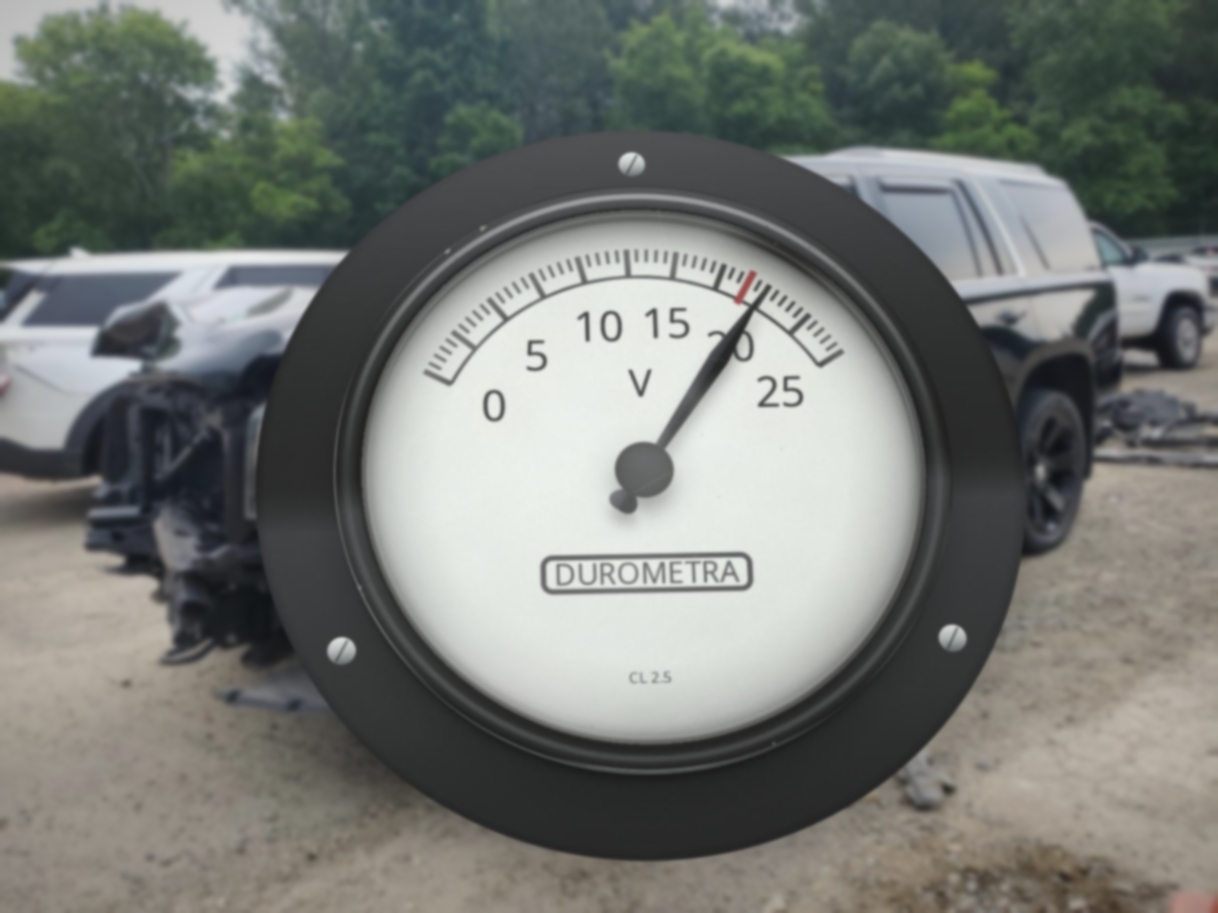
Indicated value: 20 V
